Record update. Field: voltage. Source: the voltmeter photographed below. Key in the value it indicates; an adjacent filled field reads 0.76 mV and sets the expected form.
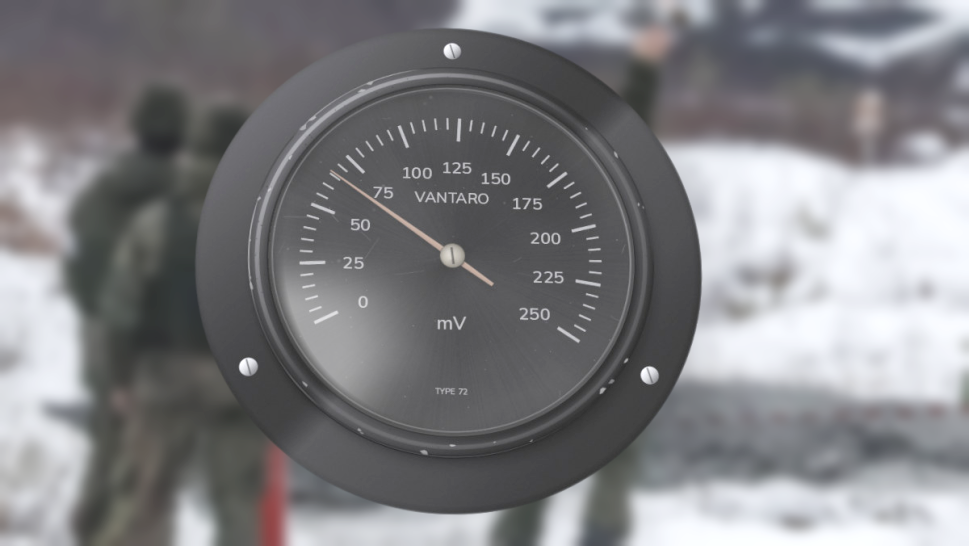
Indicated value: 65 mV
